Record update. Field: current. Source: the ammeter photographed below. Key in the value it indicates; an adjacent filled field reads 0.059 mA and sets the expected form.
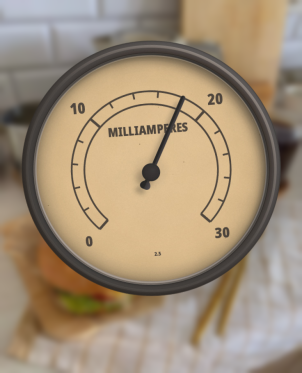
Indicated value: 18 mA
